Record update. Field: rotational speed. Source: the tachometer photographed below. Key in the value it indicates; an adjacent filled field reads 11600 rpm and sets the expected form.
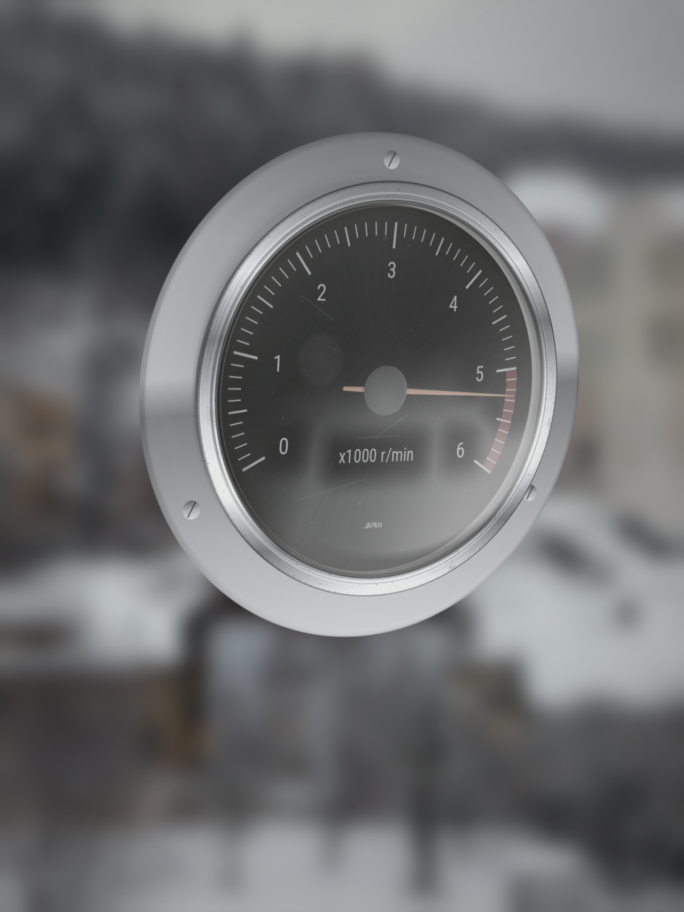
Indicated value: 5250 rpm
